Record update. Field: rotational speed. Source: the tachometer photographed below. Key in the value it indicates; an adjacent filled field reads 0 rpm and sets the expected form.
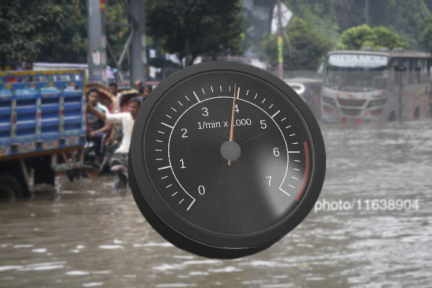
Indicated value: 3900 rpm
